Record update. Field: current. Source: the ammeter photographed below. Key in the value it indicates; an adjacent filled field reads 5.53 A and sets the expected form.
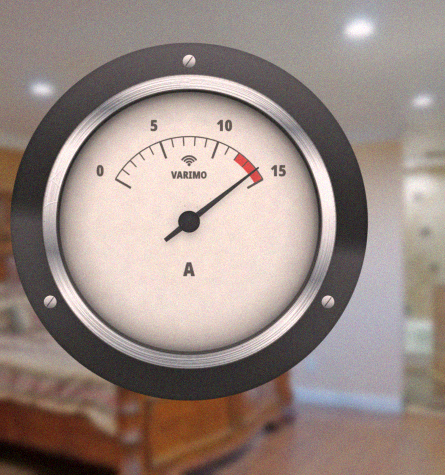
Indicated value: 14 A
